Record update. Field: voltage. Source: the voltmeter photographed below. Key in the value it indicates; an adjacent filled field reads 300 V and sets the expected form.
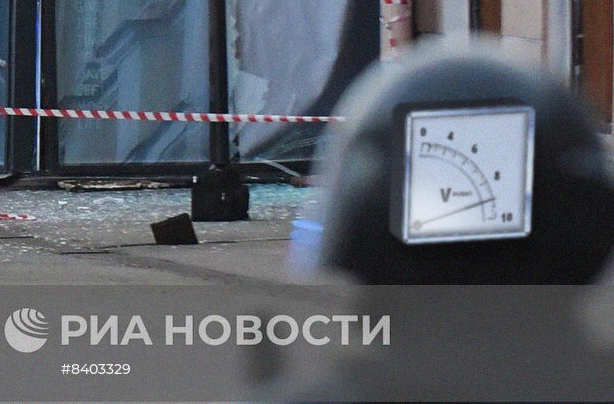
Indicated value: 9 V
